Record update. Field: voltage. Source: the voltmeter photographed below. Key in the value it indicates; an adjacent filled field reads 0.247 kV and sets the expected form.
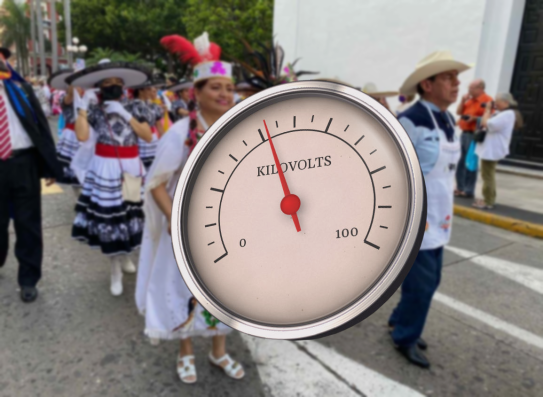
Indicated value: 42.5 kV
